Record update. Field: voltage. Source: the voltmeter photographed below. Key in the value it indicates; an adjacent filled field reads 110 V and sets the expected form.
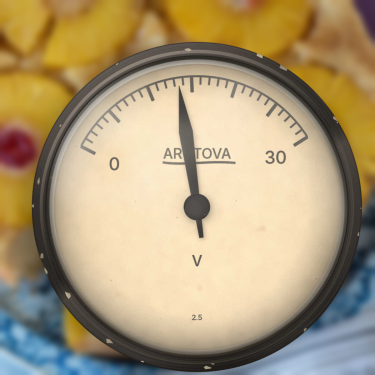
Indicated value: 13.5 V
